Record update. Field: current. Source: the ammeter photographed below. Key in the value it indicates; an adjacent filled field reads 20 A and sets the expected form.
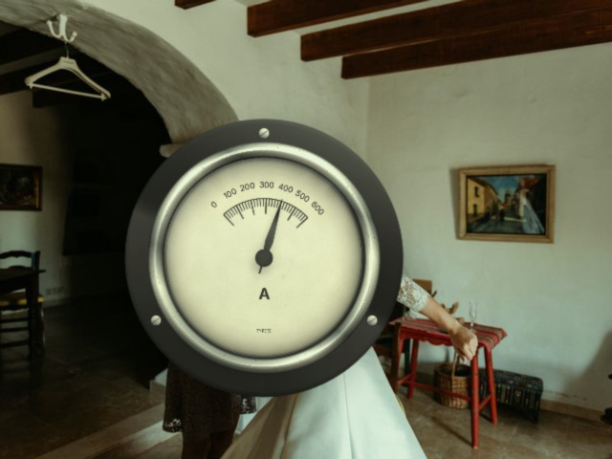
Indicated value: 400 A
